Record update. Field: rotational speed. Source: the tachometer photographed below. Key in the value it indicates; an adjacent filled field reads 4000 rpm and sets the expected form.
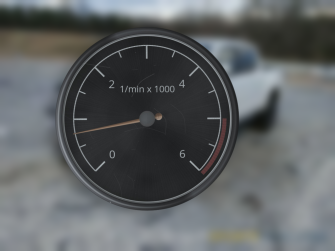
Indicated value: 750 rpm
